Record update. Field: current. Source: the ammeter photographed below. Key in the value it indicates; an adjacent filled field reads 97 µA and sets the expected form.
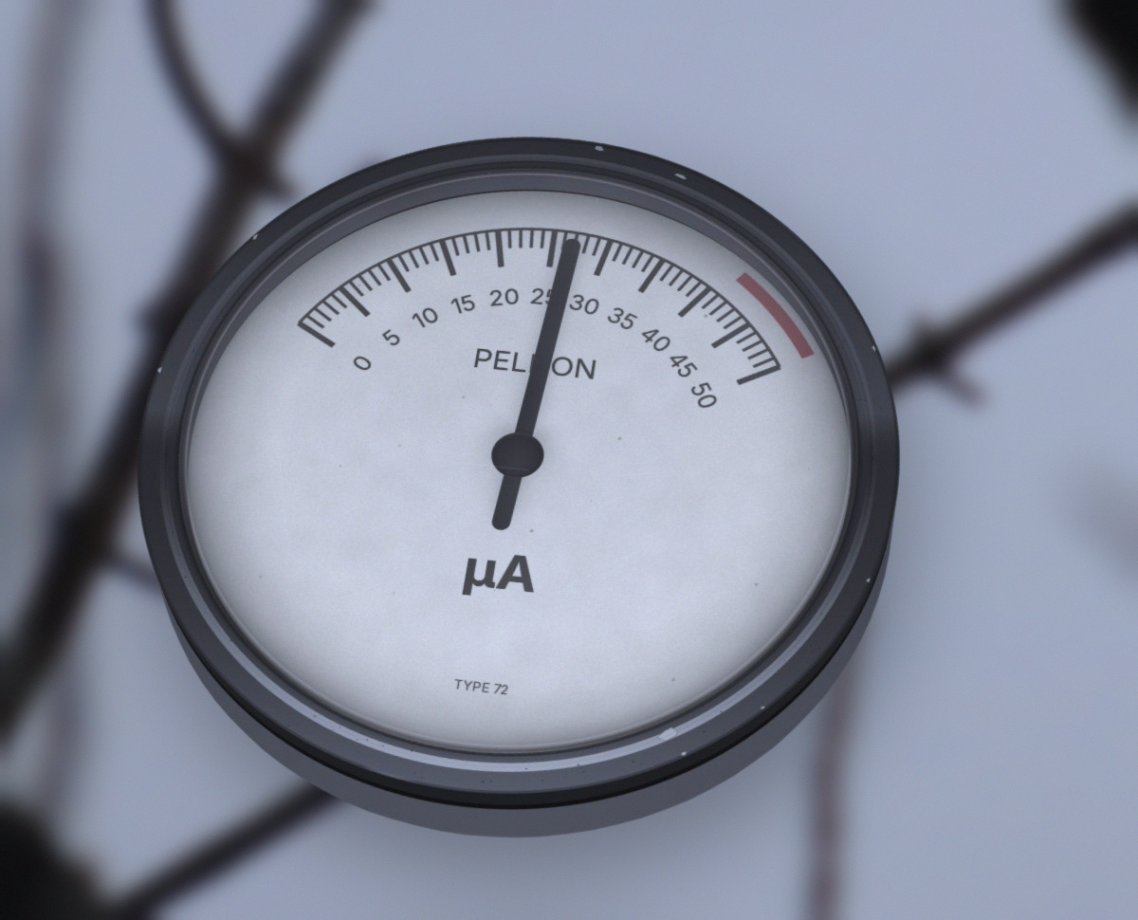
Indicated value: 27 µA
